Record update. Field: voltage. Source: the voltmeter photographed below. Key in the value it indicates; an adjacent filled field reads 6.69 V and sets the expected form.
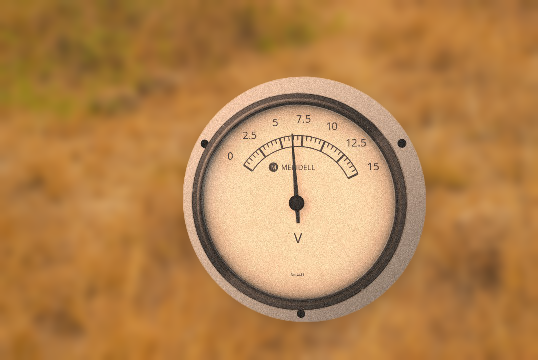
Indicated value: 6.5 V
